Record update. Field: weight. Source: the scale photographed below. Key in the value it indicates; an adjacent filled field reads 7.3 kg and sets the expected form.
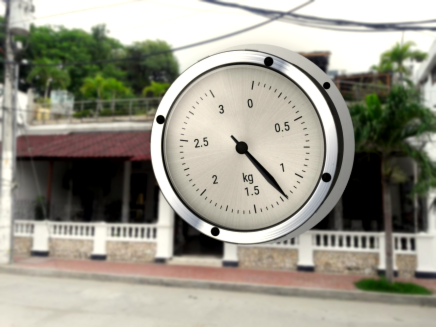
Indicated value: 1.2 kg
